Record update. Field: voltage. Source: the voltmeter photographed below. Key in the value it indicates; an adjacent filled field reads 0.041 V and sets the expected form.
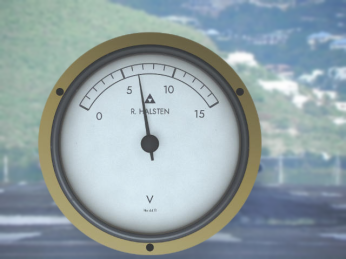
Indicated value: 6.5 V
